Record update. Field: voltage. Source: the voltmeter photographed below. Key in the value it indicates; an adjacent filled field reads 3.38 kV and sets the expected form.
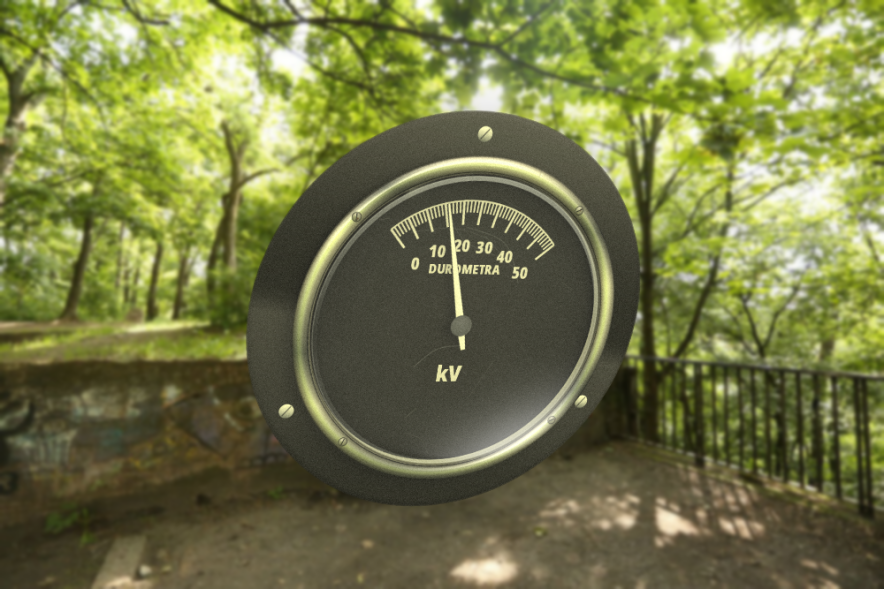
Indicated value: 15 kV
